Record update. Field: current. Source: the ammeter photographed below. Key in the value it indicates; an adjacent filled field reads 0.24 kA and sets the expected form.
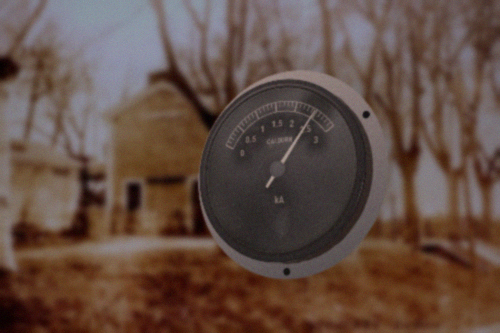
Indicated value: 2.5 kA
